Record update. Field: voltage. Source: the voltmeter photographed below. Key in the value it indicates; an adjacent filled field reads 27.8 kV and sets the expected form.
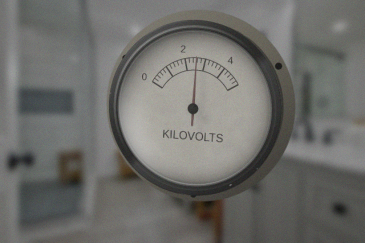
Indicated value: 2.6 kV
